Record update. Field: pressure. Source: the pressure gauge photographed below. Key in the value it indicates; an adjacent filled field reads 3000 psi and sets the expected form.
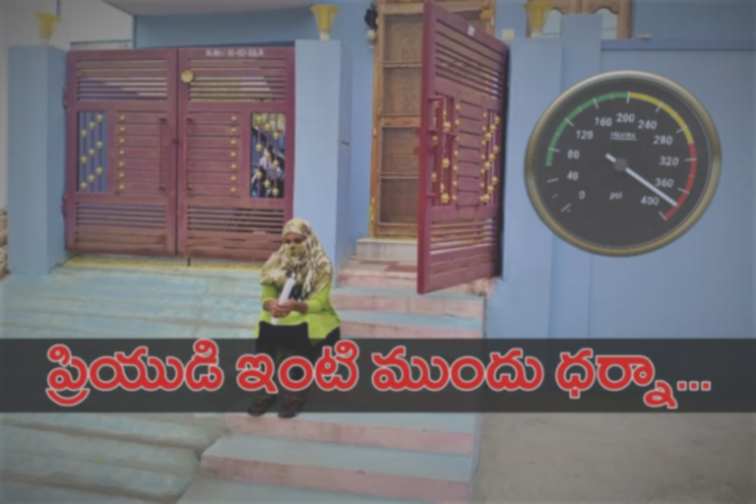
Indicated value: 380 psi
